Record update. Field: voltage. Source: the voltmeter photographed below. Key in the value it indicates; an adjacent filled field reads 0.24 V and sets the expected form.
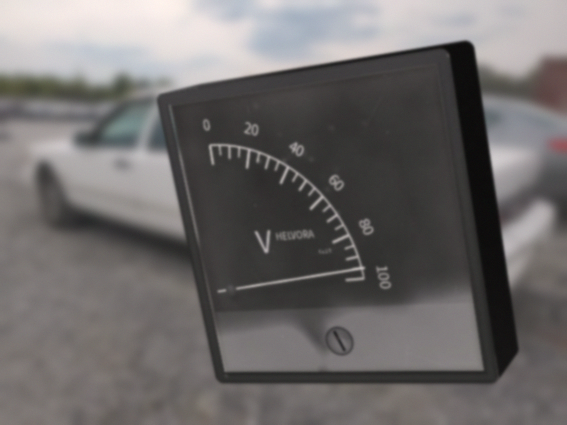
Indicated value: 95 V
